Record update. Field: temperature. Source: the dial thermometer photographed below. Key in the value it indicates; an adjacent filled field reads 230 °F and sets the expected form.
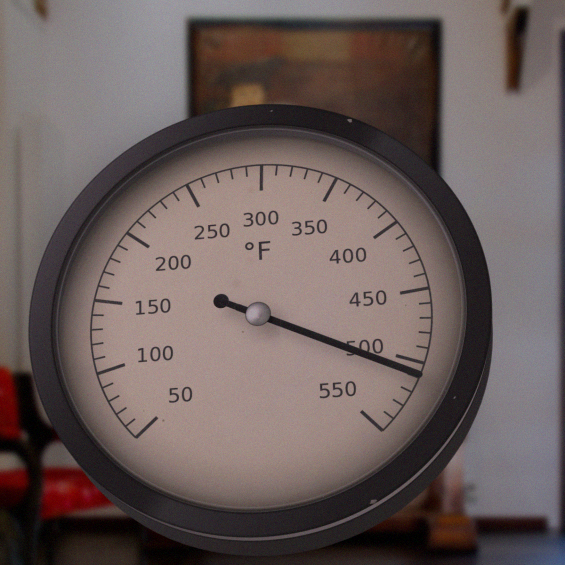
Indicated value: 510 °F
